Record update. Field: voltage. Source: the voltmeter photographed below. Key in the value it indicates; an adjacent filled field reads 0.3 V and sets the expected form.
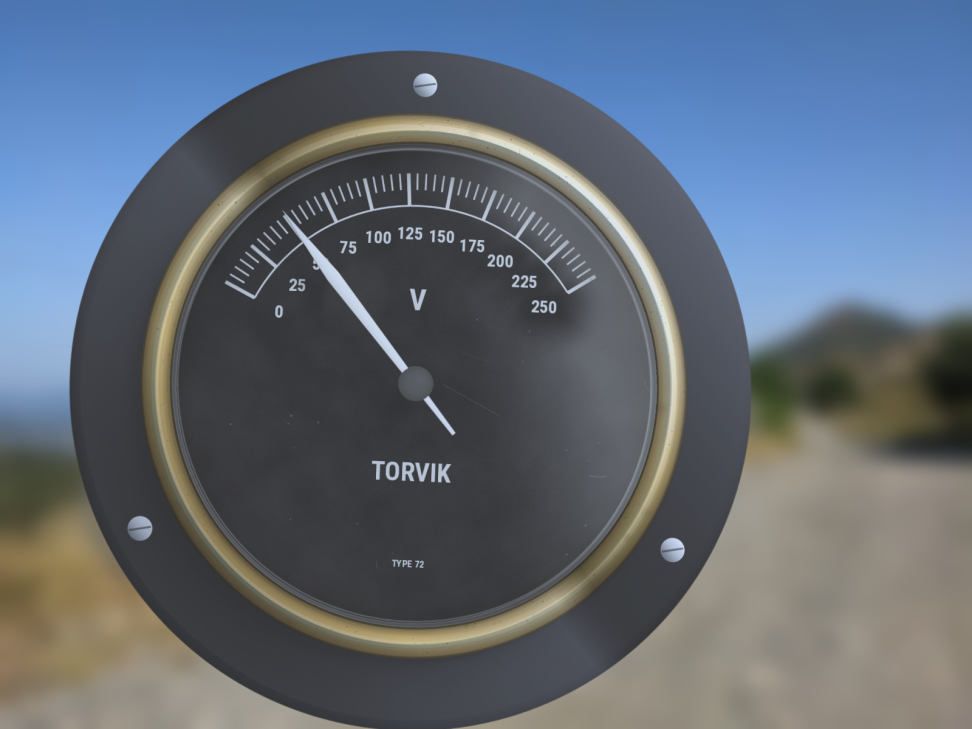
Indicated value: 50 V
